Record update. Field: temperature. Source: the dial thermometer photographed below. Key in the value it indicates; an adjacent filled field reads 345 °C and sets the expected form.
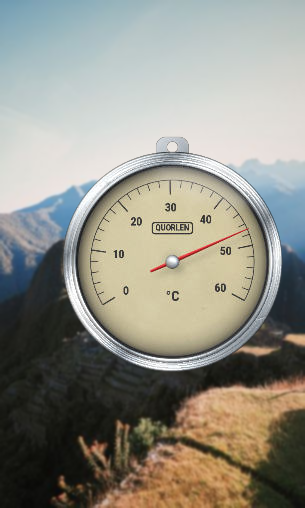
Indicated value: 47 °C
